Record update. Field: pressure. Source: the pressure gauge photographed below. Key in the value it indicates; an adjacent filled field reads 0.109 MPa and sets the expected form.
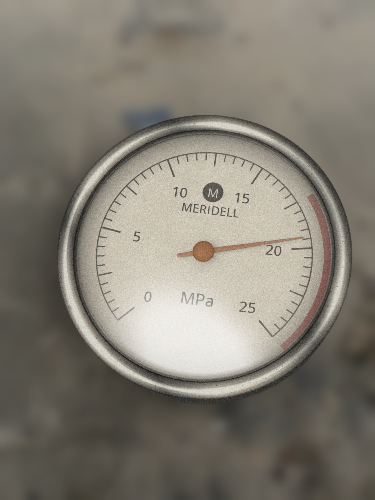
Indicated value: 19.5 MPa
